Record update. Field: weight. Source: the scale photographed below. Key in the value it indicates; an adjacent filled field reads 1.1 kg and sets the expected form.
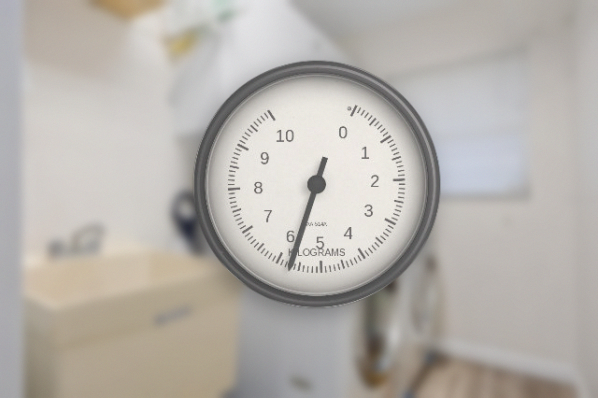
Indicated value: 5.7 kg
